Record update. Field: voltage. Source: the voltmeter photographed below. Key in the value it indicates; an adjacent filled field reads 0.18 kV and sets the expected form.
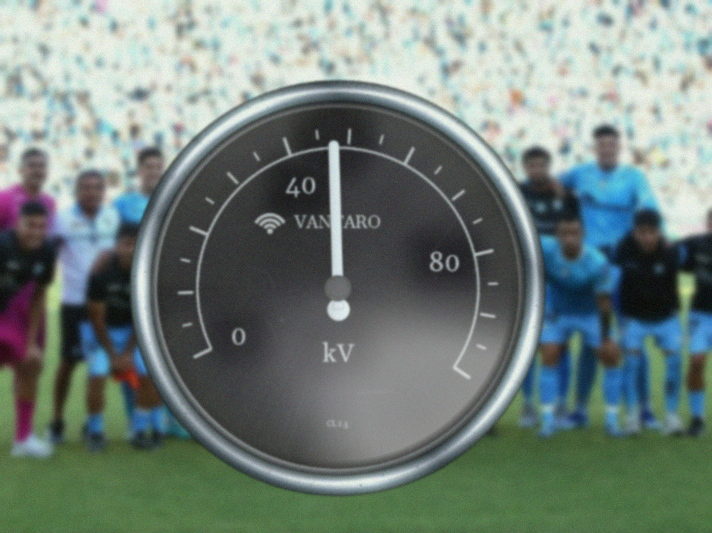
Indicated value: 47.5 kV
